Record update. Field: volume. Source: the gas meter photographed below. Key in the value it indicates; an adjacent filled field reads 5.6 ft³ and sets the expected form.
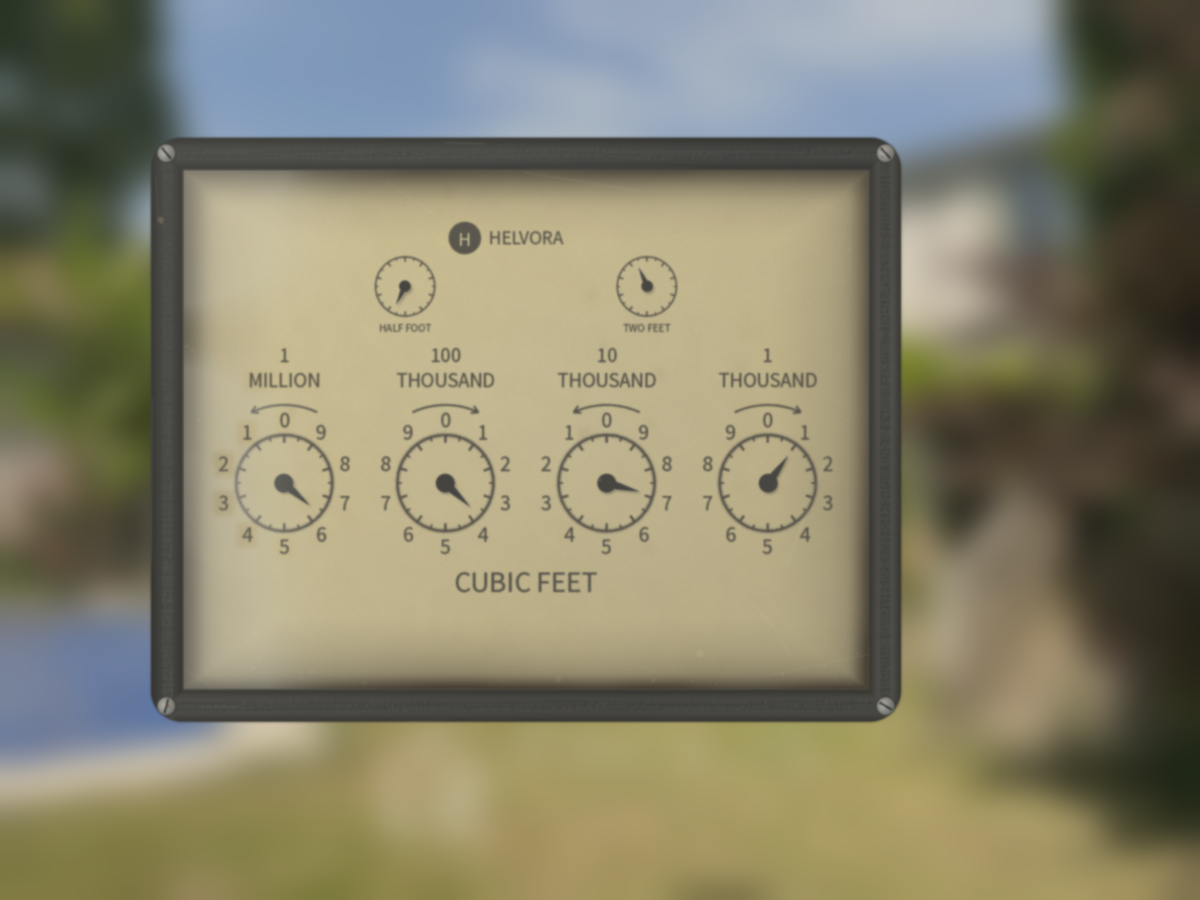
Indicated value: 637100 ft³
